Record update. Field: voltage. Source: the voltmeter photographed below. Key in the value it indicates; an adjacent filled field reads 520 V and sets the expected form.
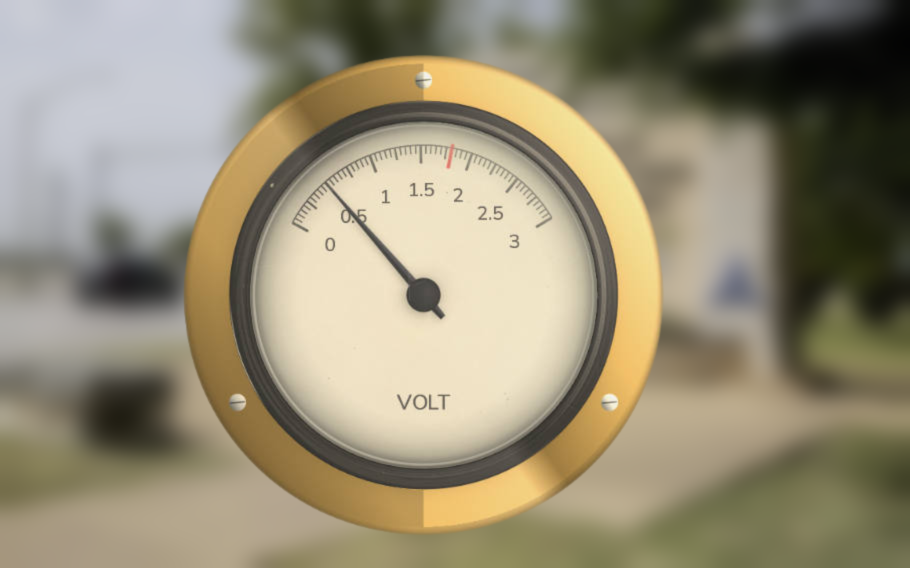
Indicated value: 0.5 V
